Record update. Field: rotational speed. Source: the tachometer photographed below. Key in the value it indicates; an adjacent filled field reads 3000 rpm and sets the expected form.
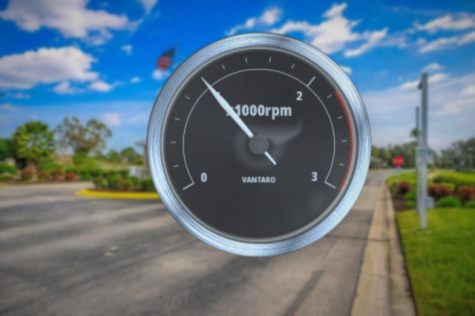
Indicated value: 1000 rpm
